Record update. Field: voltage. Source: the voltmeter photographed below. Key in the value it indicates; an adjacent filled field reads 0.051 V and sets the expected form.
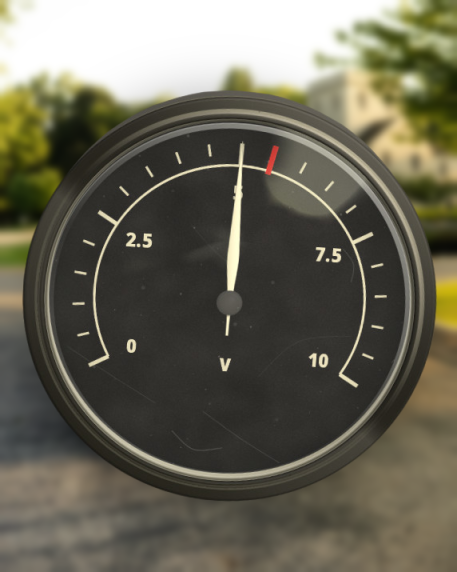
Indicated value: 5 V
